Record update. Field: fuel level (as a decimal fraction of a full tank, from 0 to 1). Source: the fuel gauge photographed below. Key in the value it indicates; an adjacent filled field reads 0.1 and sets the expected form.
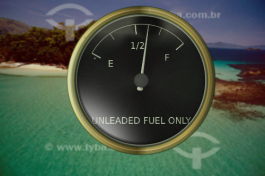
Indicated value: 0.625
